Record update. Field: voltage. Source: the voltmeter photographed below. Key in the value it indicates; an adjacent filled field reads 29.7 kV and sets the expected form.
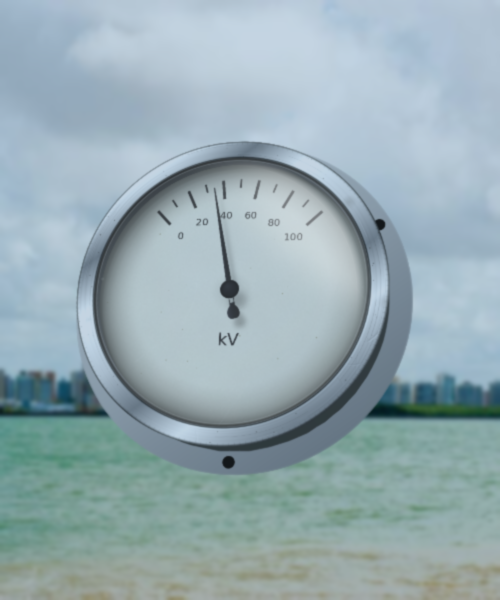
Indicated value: 35 kV
